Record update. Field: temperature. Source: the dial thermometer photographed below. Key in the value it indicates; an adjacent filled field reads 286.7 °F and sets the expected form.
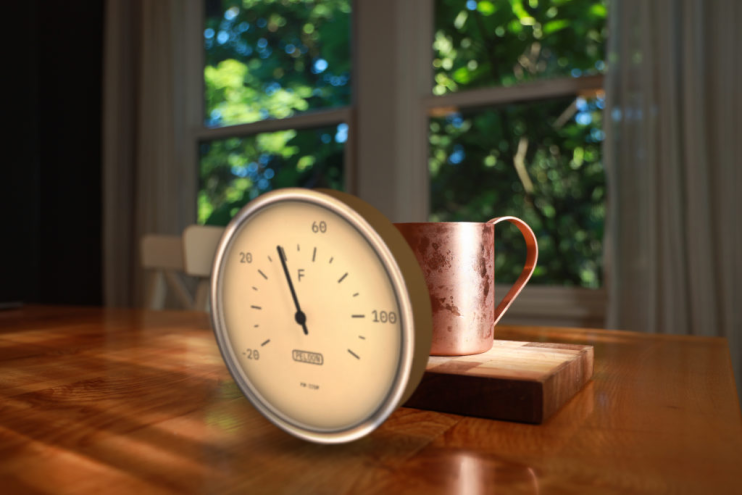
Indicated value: 40 °F
